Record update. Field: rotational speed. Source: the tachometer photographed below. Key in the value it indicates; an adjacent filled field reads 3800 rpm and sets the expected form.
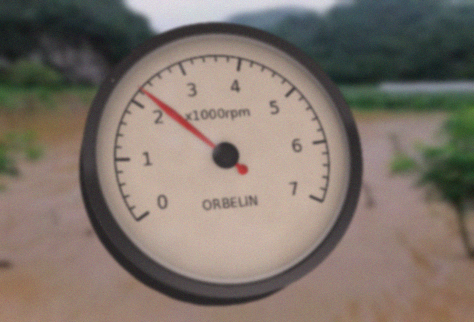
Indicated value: 2200 rpm
